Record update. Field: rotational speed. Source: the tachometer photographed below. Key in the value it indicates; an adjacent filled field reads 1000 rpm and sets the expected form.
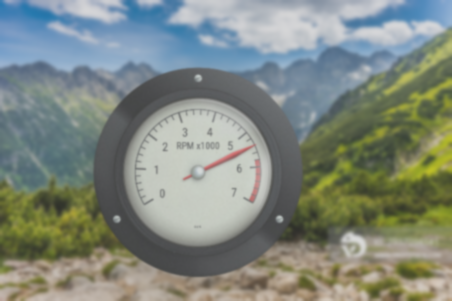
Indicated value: 5400 rpm
